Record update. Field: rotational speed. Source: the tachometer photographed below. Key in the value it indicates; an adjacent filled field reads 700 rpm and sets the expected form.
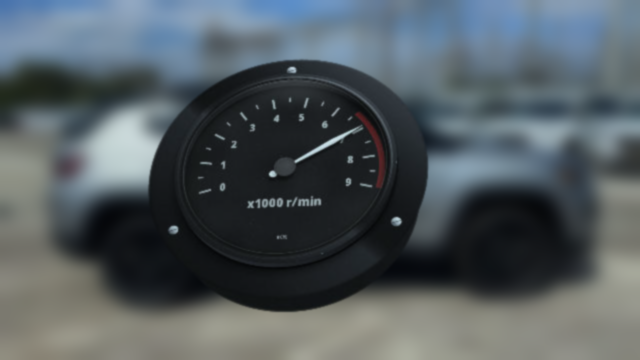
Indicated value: 7000 rpm
